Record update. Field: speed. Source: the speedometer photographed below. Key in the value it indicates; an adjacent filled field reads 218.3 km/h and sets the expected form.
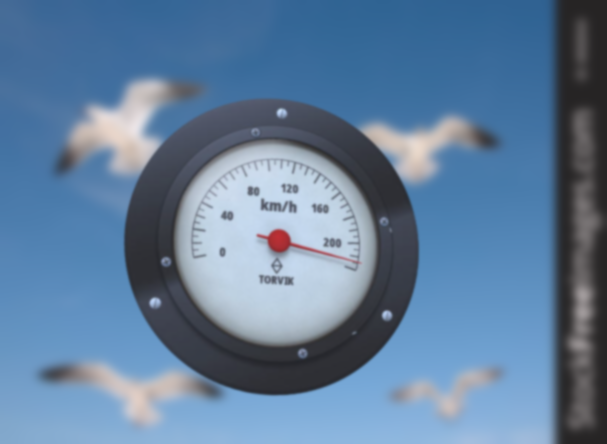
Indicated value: 215 km/h
